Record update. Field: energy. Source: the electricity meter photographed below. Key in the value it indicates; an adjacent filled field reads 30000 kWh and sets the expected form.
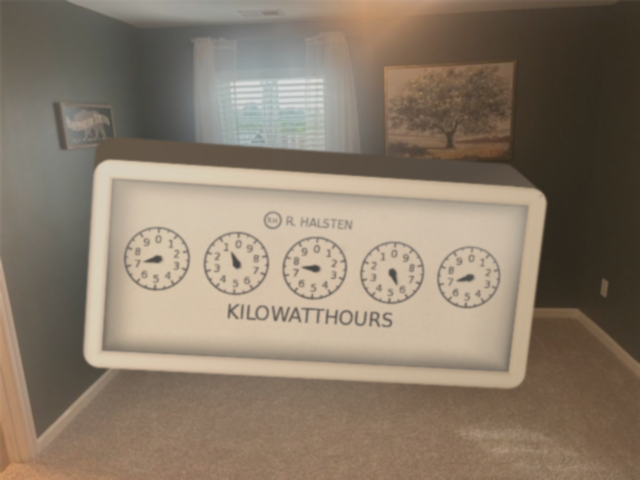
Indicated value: 70757 kWh
